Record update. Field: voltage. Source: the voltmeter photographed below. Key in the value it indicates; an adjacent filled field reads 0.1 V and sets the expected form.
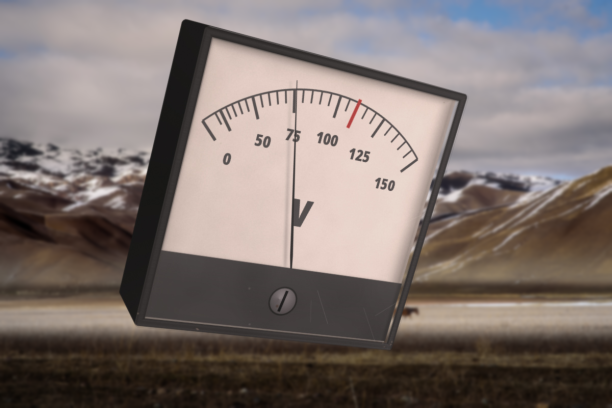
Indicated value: 75 V
